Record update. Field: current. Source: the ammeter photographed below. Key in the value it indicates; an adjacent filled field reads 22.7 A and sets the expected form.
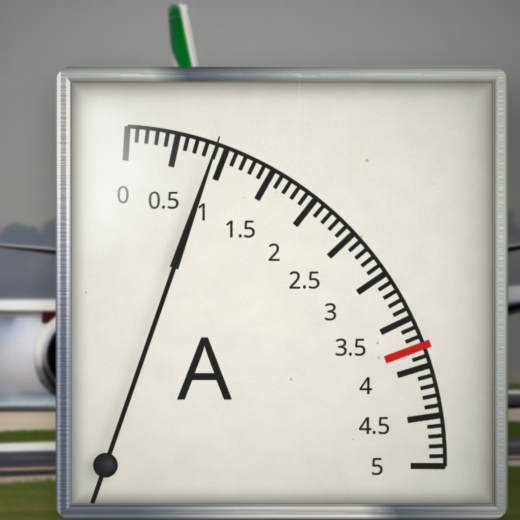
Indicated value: 0.9 A
